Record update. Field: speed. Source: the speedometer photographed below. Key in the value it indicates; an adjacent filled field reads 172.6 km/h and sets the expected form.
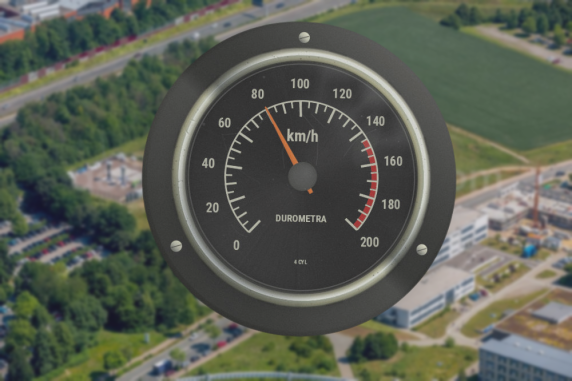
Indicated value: 80 km/h
